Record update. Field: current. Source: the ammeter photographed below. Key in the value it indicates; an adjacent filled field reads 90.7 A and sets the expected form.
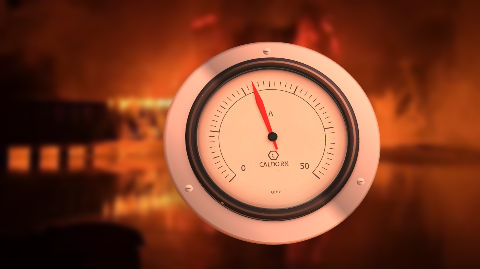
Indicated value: 22 A
